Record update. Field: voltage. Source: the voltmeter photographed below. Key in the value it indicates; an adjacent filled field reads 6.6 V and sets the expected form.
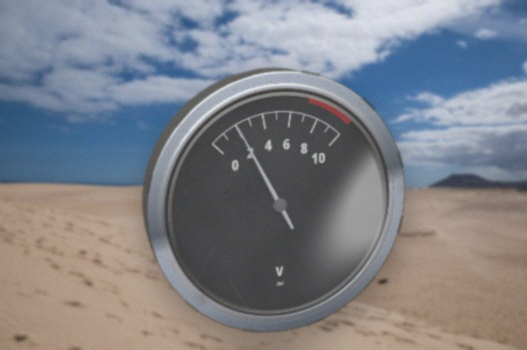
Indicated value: 2 V
